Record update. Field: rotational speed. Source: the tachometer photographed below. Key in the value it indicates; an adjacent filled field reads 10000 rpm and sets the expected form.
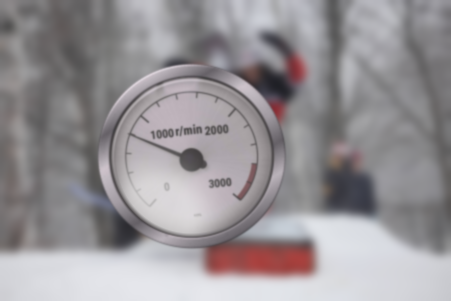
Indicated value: 800 rpm
